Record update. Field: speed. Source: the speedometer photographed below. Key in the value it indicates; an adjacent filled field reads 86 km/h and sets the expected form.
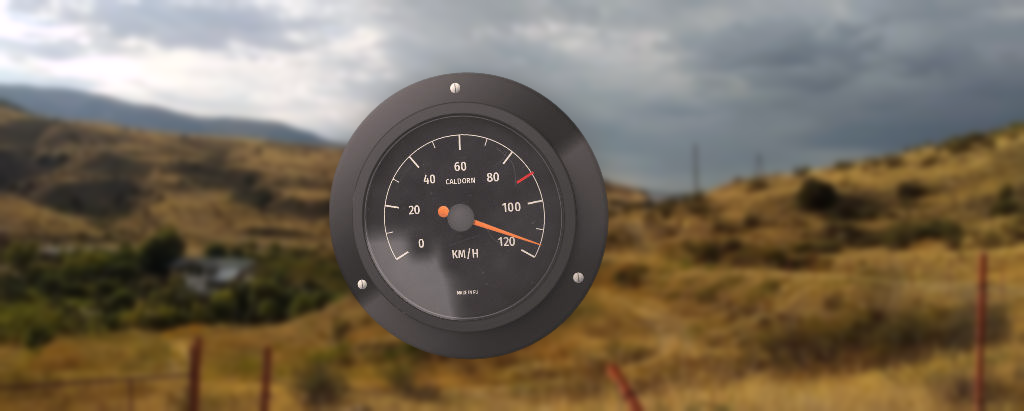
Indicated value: 115 km/h
